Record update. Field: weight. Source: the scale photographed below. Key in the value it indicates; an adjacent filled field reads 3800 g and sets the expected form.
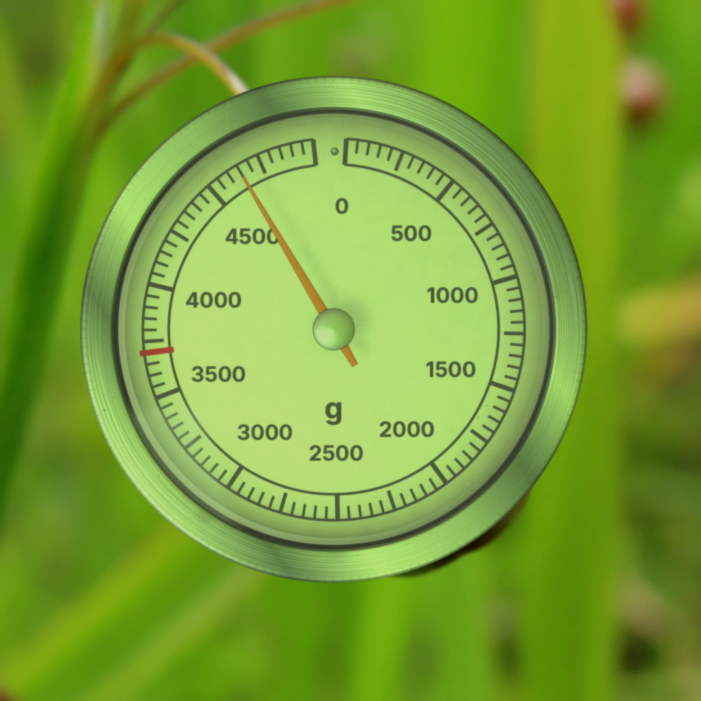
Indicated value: 4650 g
